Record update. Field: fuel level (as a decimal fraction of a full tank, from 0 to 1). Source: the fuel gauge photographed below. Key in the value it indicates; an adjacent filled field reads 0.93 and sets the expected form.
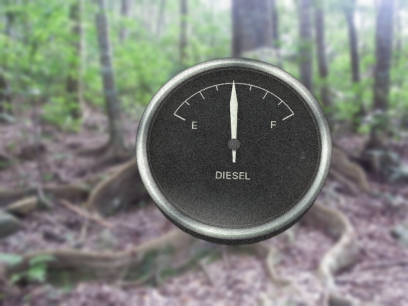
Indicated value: 0.5
